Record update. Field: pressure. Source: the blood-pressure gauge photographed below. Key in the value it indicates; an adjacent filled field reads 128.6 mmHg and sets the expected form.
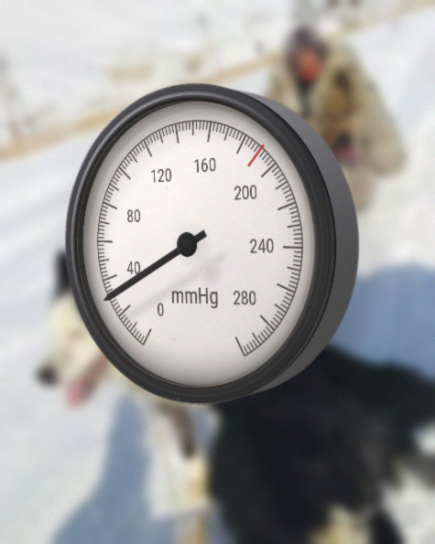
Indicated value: 30 mmHg
